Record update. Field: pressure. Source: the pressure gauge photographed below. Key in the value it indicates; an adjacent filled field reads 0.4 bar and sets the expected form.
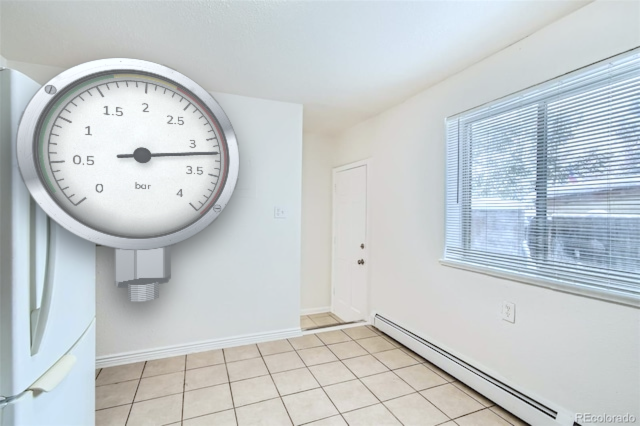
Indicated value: 3.2 bar
